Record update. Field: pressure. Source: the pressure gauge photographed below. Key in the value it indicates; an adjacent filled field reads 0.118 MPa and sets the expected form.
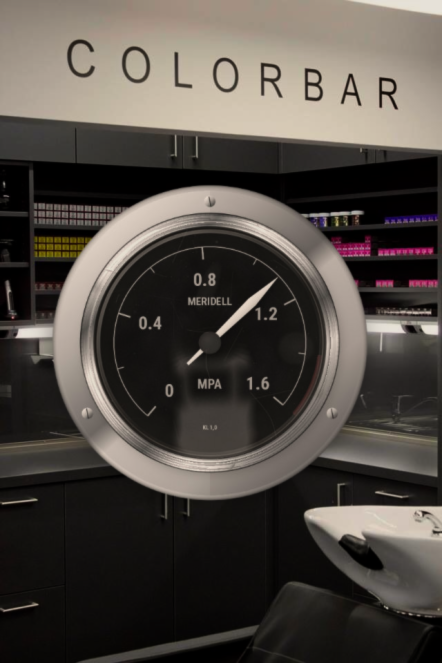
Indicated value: 1.1 MPa
